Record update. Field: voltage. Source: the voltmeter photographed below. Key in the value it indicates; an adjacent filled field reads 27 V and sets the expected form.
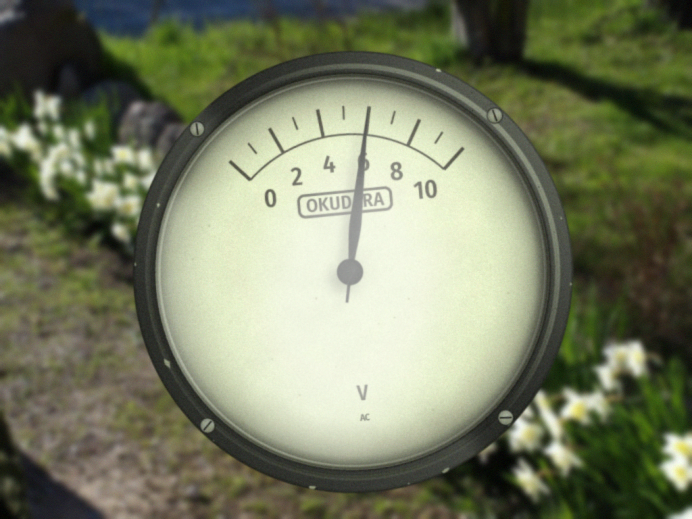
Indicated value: 6 V
